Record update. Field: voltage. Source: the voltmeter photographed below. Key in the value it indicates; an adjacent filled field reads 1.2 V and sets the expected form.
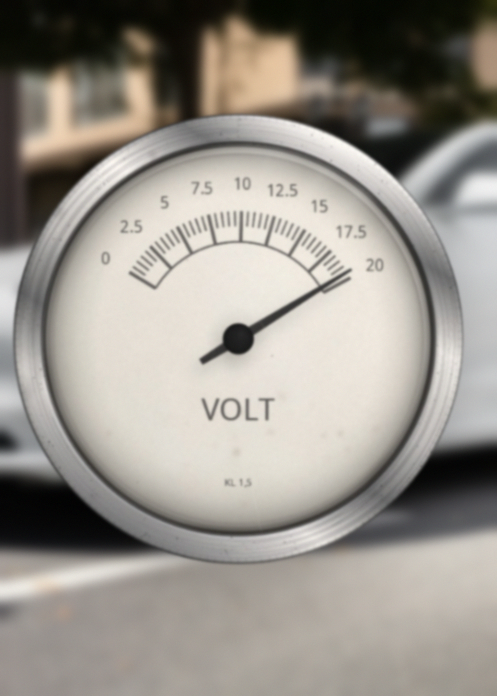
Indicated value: 19.5 V
